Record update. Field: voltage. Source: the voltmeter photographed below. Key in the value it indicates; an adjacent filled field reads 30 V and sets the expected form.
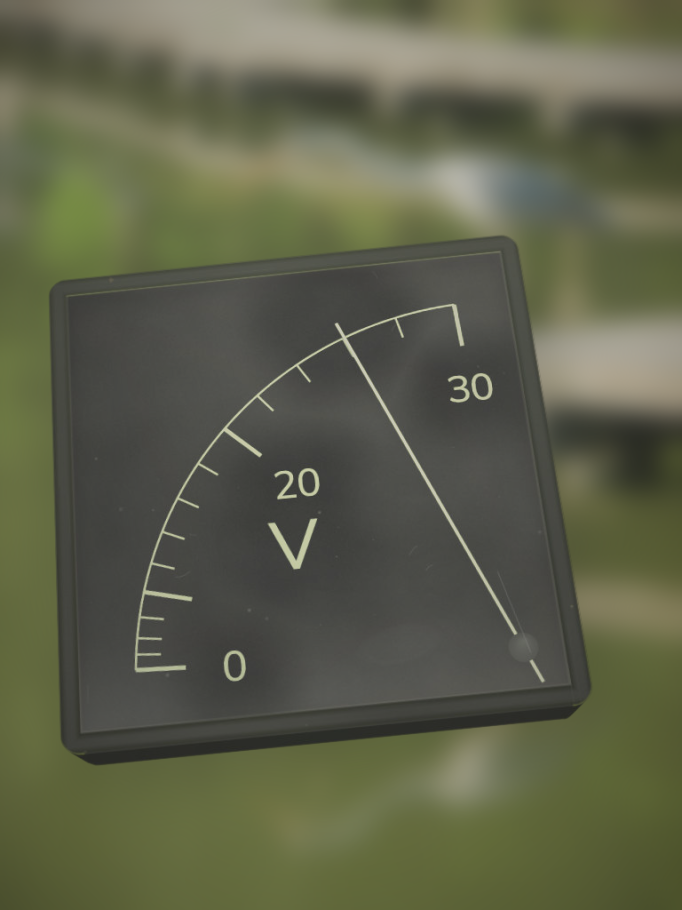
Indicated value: 26 V
